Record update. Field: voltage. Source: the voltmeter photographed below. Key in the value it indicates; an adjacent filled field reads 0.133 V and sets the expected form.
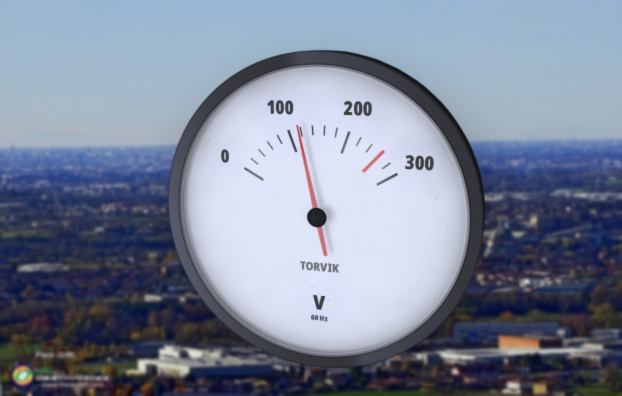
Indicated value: 120 V
